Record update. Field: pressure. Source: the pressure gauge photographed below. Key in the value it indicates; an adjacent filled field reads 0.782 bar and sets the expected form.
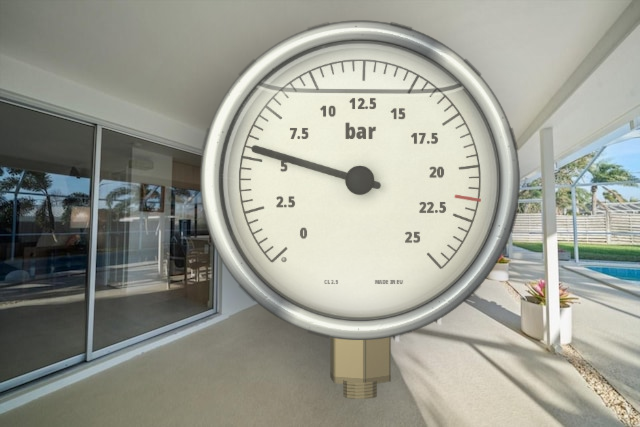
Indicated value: 5.5 bar
